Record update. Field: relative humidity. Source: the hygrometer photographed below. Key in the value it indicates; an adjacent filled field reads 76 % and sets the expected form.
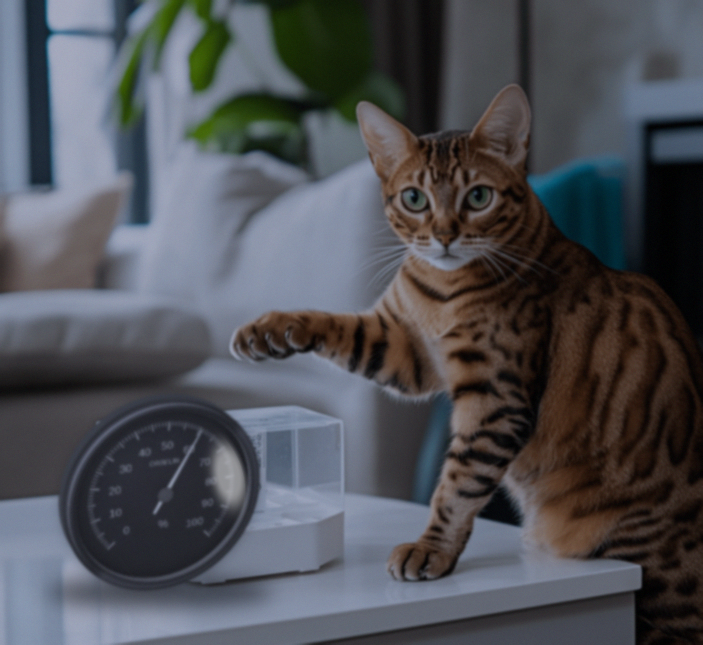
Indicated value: 60 %
